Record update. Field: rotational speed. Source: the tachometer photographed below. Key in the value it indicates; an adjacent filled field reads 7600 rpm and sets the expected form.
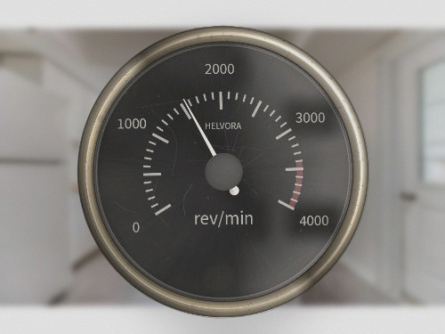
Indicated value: 1550 rpm
